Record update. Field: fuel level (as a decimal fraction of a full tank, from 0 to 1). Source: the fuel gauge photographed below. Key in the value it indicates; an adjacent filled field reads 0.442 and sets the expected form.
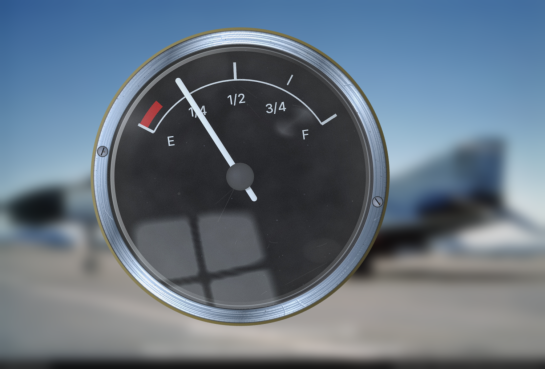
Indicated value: 0.25
